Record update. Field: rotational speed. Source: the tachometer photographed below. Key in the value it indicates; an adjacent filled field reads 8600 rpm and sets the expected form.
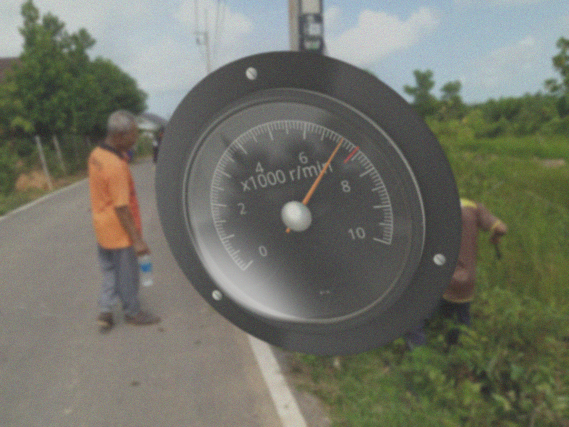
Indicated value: 7000 rpm
